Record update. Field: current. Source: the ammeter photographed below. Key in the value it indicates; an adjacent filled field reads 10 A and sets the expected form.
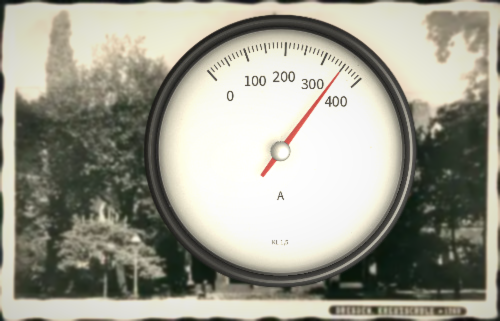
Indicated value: 350 A
